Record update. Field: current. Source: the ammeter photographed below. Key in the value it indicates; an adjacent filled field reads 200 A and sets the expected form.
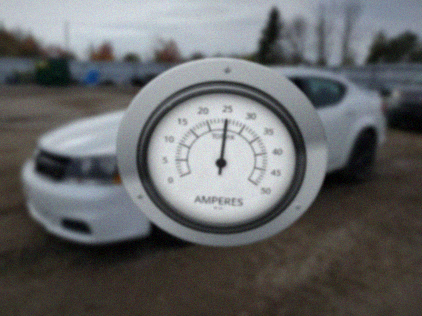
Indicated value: 25 A
